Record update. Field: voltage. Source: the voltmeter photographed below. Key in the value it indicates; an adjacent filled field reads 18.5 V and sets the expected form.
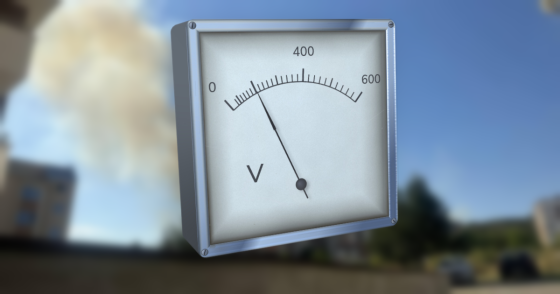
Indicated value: 200 V
